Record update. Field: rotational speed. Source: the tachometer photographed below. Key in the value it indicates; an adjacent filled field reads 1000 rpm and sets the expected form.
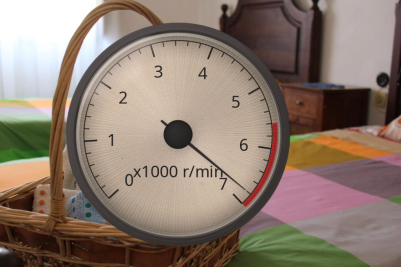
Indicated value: 6800 rpm
